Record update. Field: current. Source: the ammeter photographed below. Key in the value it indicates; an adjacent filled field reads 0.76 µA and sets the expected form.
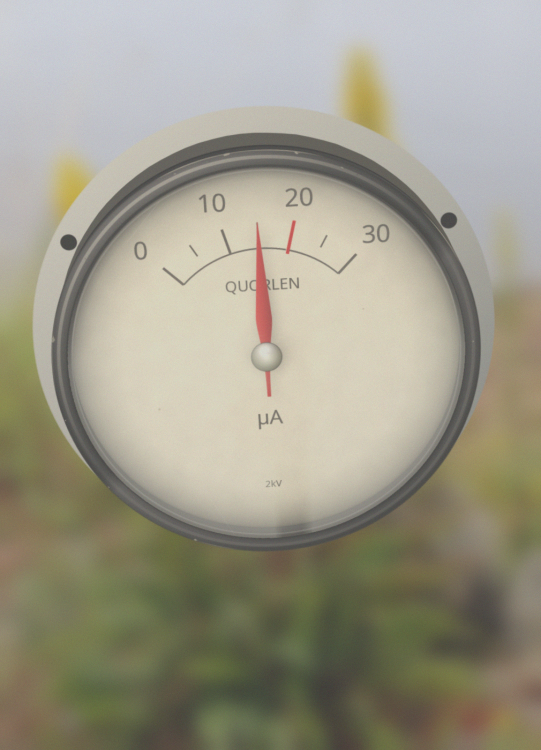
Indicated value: 15 µA
